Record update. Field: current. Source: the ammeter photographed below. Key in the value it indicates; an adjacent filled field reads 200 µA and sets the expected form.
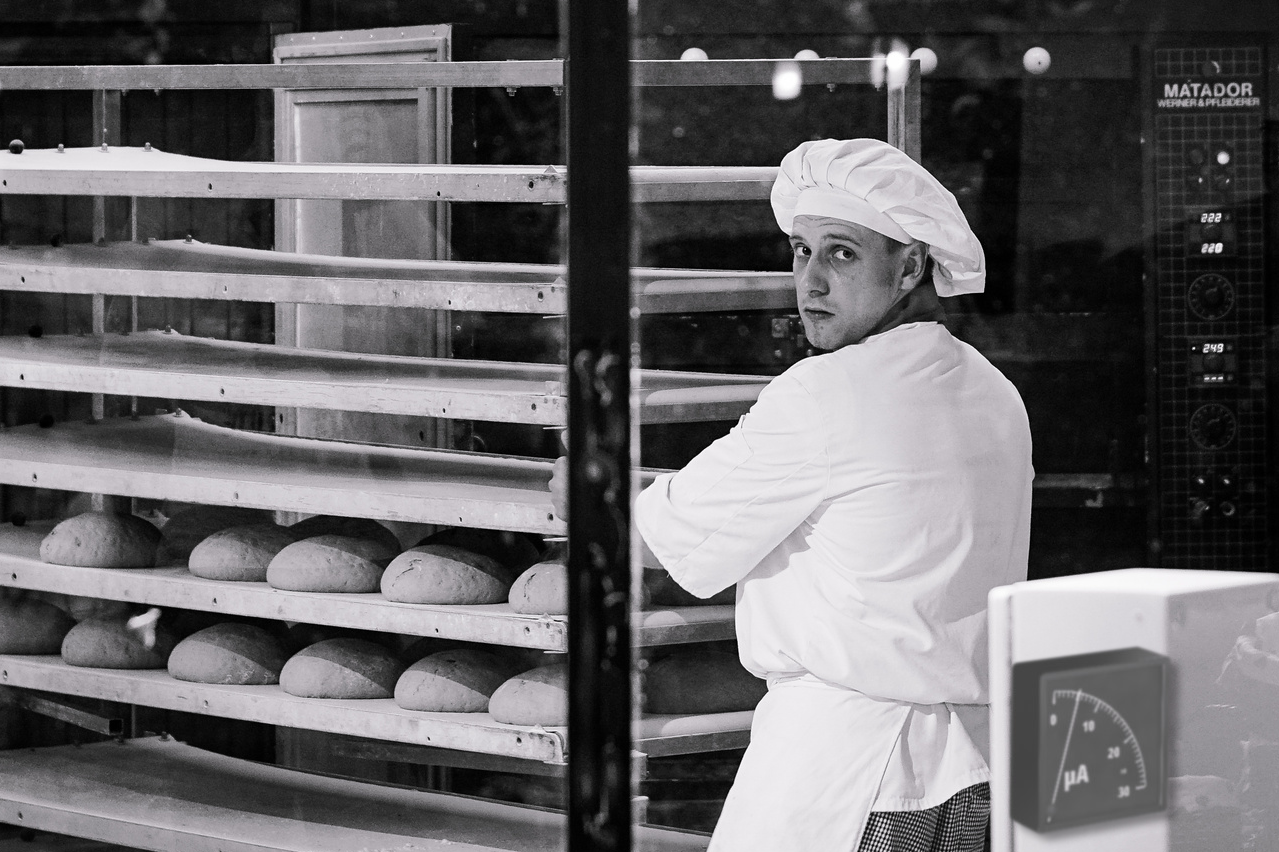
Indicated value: 5 µA
